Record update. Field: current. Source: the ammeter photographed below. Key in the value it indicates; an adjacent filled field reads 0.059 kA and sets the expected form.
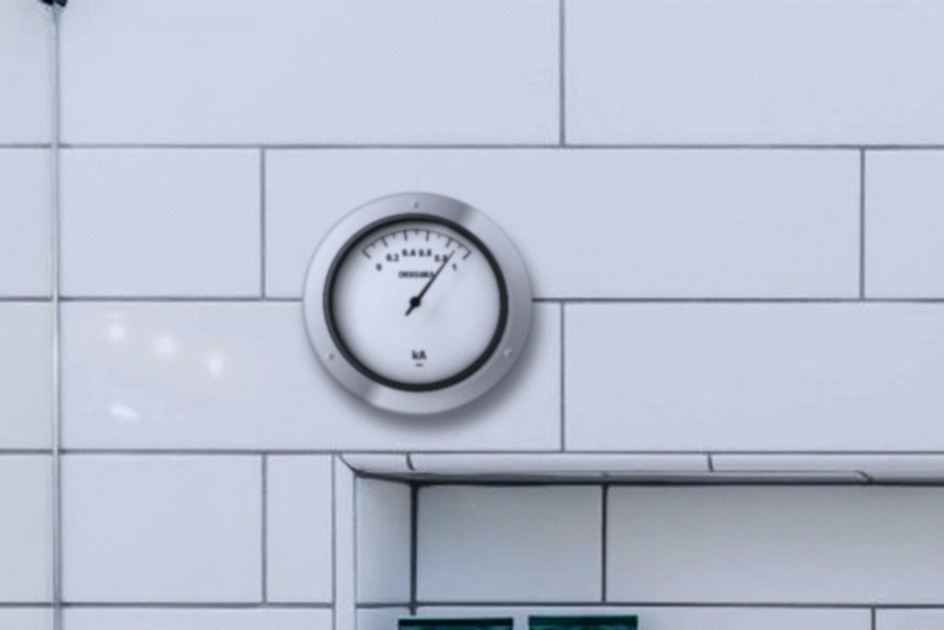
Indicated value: 0.9 kA
